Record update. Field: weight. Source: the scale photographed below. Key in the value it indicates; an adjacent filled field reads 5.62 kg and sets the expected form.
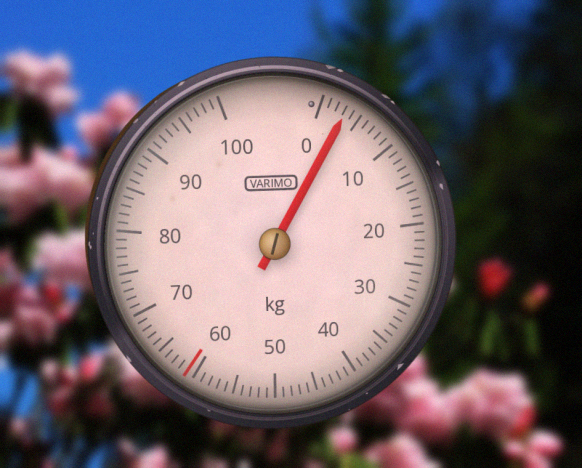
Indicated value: 3 kg
